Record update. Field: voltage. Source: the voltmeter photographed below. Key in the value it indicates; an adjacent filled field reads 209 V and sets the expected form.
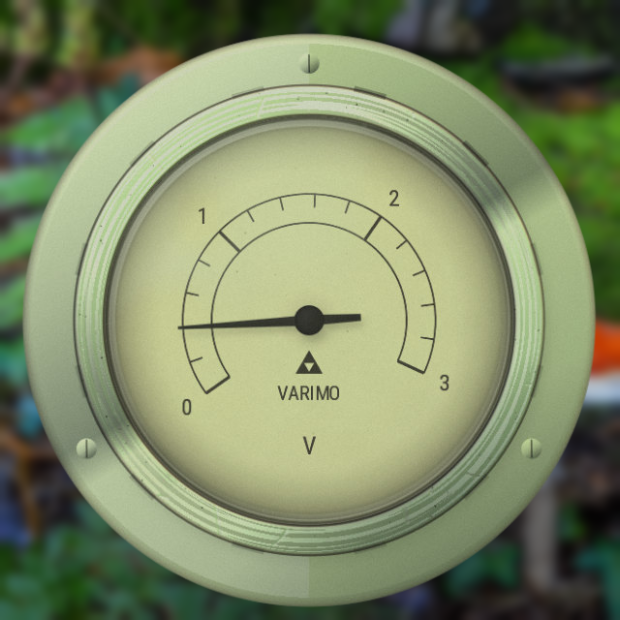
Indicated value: 0.4 V
